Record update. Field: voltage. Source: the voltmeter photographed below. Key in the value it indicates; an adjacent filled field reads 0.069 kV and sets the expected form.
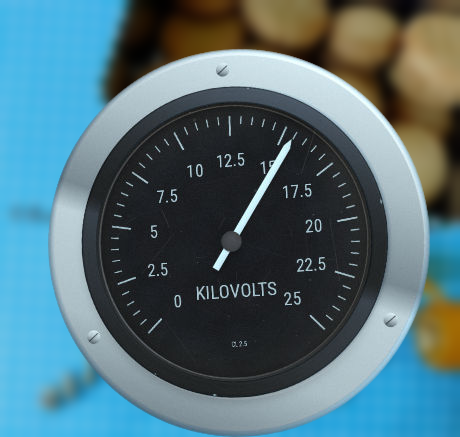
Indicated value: 15.5 kV
